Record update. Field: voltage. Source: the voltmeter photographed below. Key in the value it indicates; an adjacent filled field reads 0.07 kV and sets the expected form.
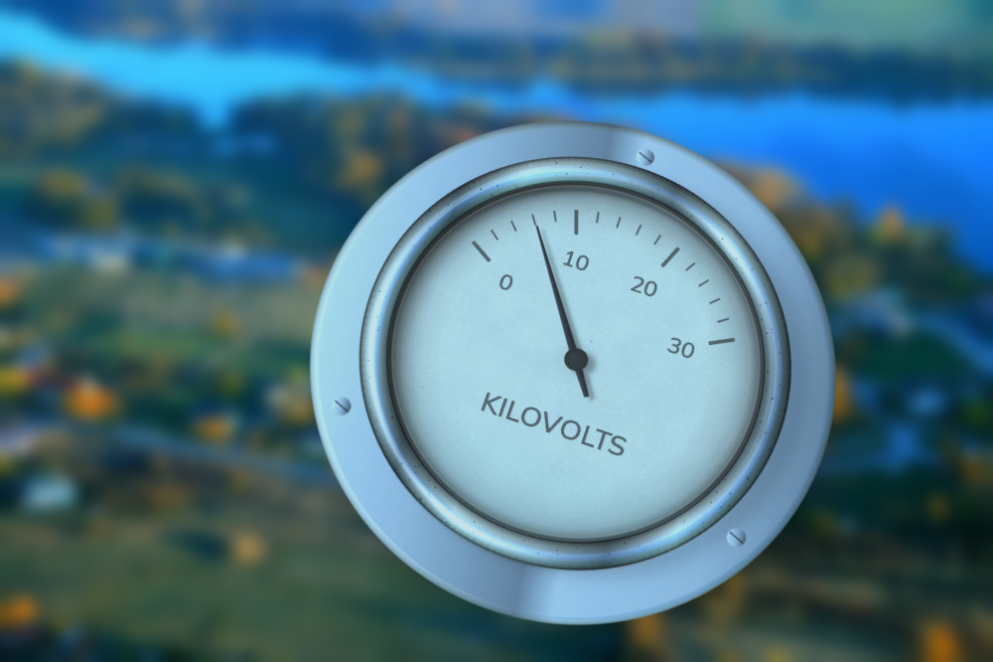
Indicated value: 6 kV
